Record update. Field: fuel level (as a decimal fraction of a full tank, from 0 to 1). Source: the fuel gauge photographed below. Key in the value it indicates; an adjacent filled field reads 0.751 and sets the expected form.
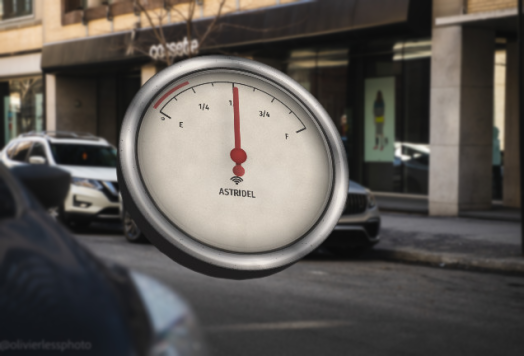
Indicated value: 0.5
